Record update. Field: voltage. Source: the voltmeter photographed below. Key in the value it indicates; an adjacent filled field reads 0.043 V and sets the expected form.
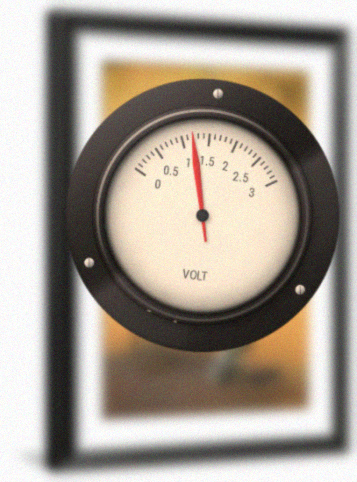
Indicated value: 1.2 V
